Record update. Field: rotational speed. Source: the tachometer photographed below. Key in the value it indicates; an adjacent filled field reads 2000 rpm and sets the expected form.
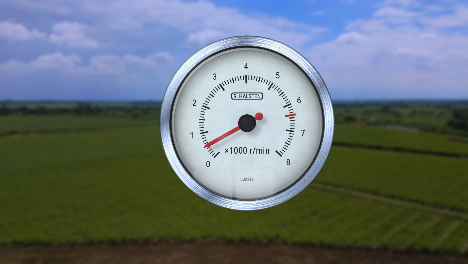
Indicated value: 500 rpm
